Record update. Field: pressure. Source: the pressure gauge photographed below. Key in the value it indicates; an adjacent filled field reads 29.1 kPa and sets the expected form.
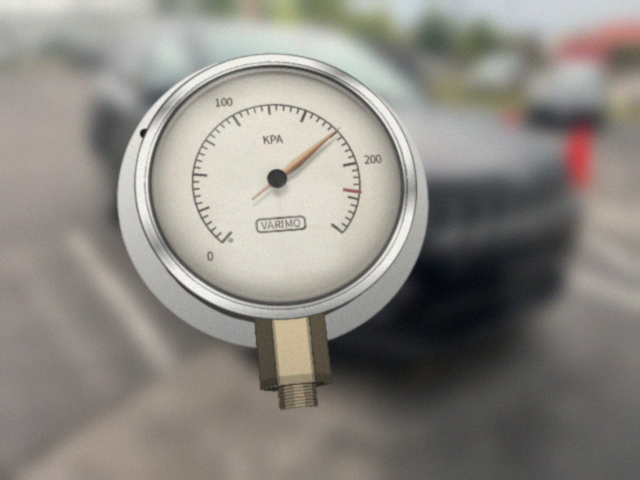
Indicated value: 175 kPa
